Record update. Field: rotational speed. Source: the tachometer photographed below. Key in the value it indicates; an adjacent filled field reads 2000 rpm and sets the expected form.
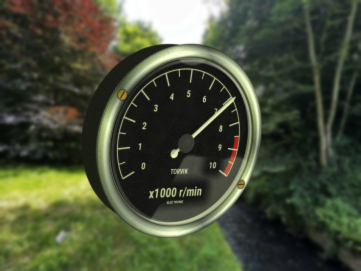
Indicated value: 7000 rpm
